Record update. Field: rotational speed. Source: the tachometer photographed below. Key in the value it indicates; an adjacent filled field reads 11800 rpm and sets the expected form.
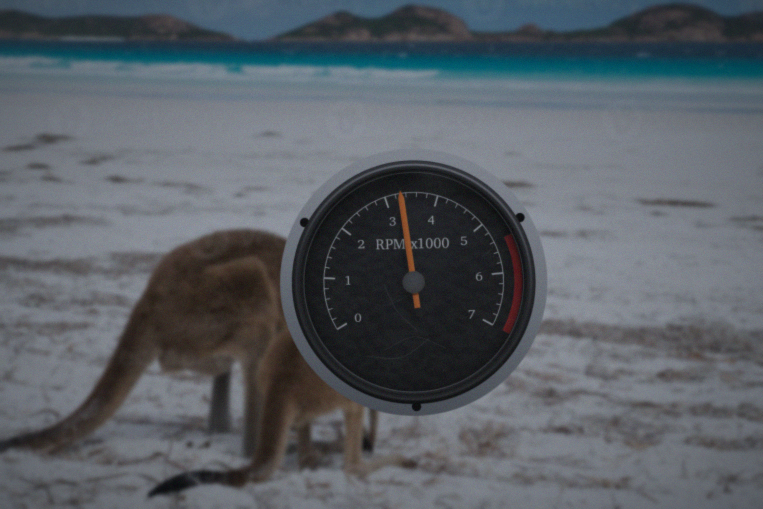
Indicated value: 3300 rpm
